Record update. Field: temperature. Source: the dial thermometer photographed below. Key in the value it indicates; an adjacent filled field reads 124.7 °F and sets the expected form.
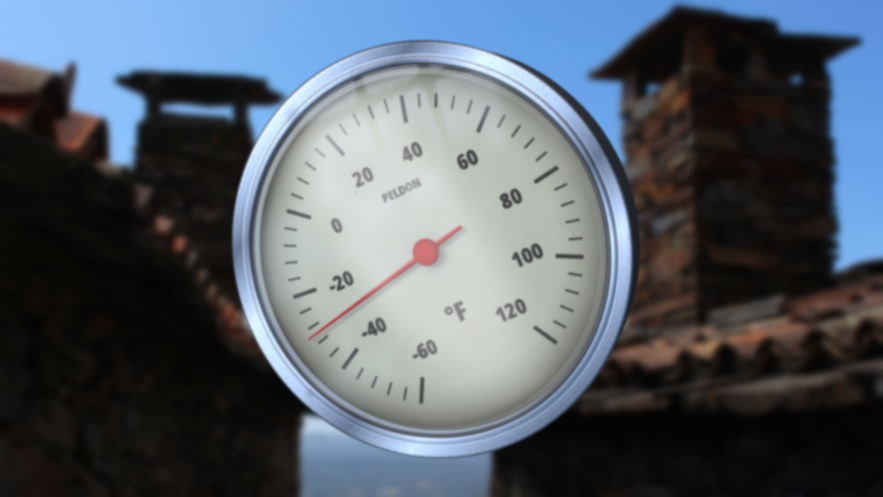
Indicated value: -30 °F
